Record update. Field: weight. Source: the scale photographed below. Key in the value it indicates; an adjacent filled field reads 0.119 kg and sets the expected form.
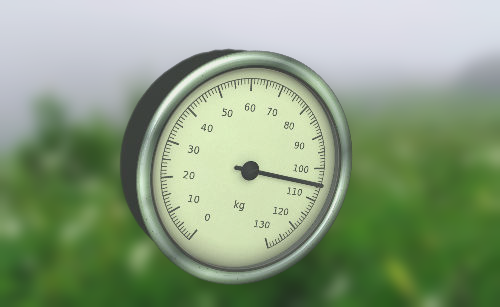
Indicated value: 105 kg
